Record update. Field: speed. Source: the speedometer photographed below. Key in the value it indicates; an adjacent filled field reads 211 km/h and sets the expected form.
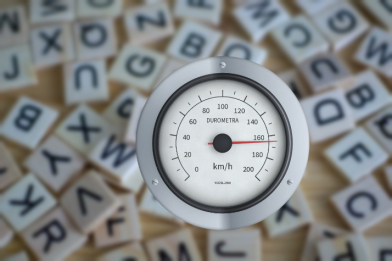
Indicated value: 165 km/h
